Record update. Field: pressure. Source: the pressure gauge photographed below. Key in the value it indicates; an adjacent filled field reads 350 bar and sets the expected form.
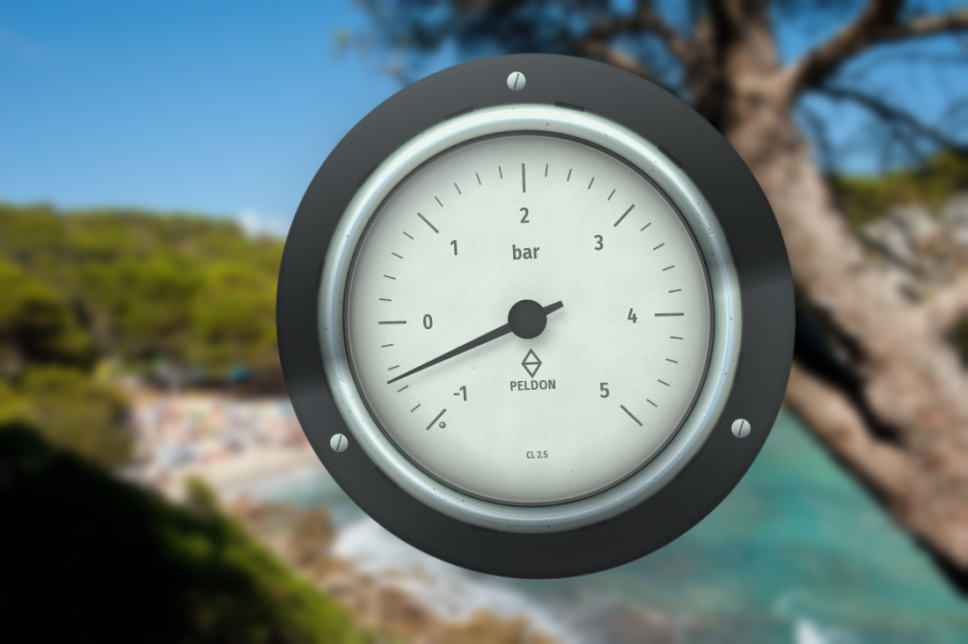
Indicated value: -0.5 bar
